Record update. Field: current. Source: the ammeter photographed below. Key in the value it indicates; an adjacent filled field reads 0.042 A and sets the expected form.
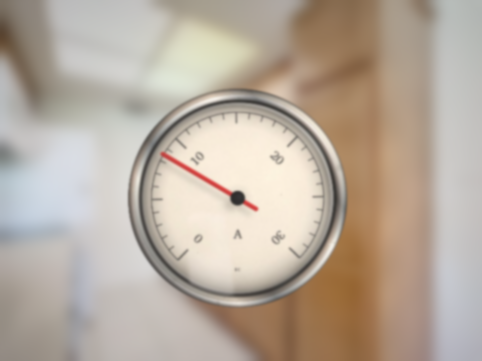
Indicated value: 8.5 A
